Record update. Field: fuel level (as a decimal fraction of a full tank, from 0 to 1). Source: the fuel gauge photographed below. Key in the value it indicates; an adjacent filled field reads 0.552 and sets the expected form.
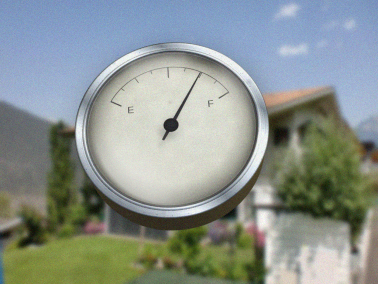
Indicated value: 0.75
